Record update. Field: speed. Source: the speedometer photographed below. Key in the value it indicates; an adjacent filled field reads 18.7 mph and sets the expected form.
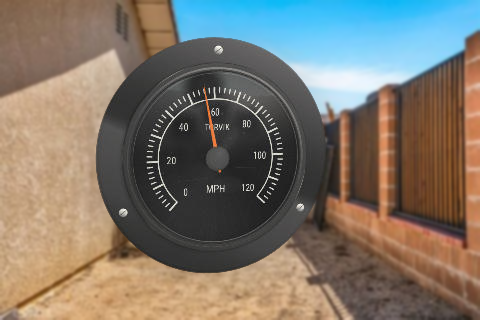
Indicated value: 56 mph
